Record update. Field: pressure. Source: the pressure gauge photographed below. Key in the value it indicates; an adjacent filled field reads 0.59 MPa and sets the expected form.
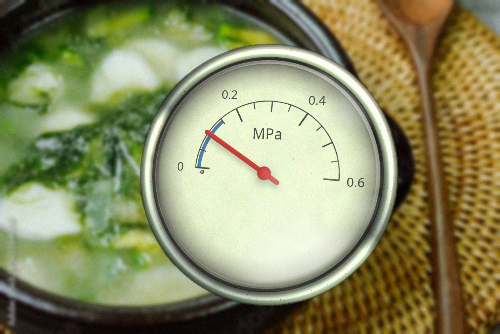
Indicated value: 0.1 MPa
